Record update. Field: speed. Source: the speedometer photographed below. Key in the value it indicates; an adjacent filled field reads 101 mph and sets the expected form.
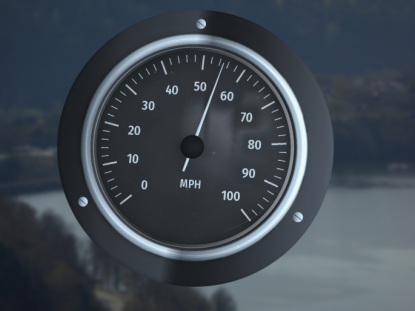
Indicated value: 55 mph
